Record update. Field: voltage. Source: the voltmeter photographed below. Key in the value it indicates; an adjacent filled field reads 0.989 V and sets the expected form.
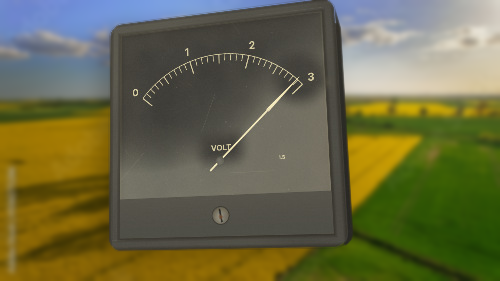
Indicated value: 2.9 V
